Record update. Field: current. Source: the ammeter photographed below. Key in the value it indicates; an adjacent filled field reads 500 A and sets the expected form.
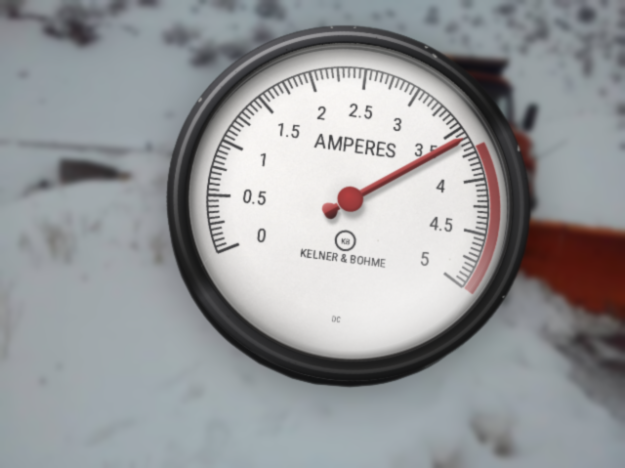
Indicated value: 3.6 A
